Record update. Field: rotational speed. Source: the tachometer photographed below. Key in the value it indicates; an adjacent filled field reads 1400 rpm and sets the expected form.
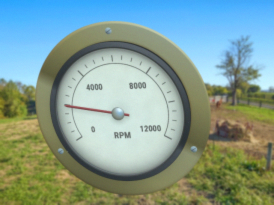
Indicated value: 2000 rpm
